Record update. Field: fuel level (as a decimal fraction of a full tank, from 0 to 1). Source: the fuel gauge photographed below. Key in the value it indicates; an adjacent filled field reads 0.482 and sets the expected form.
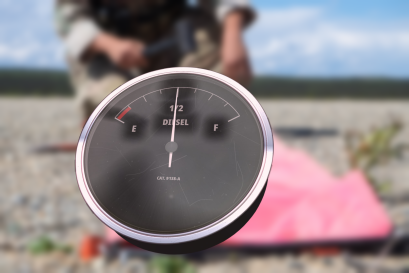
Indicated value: 0.5
